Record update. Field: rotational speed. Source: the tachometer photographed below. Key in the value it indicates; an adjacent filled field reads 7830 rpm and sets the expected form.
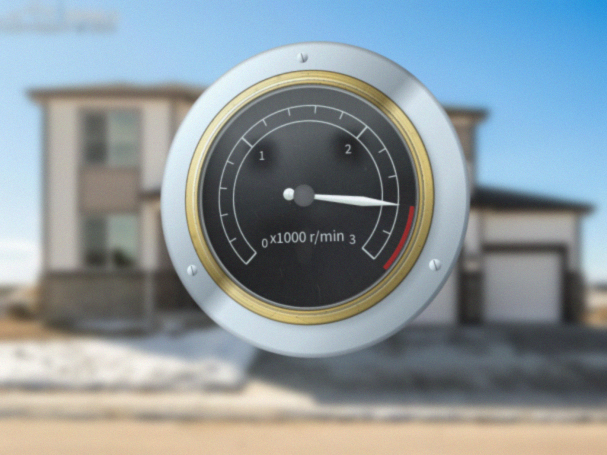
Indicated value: 2600 rpm
